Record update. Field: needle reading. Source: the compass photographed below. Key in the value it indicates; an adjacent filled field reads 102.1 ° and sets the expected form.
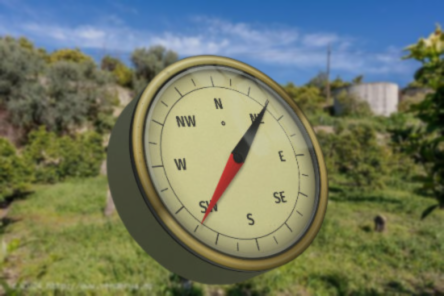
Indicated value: 225 °
